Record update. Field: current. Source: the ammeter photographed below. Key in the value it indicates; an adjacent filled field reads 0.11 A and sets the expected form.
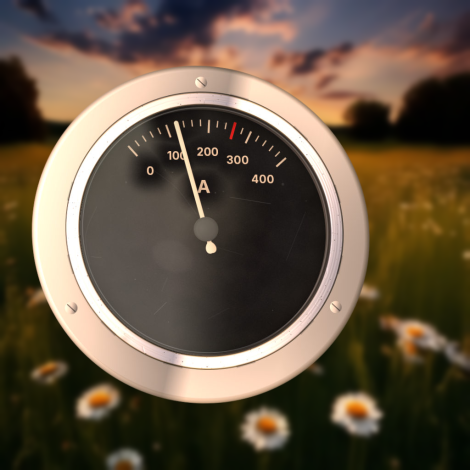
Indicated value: 120 A
